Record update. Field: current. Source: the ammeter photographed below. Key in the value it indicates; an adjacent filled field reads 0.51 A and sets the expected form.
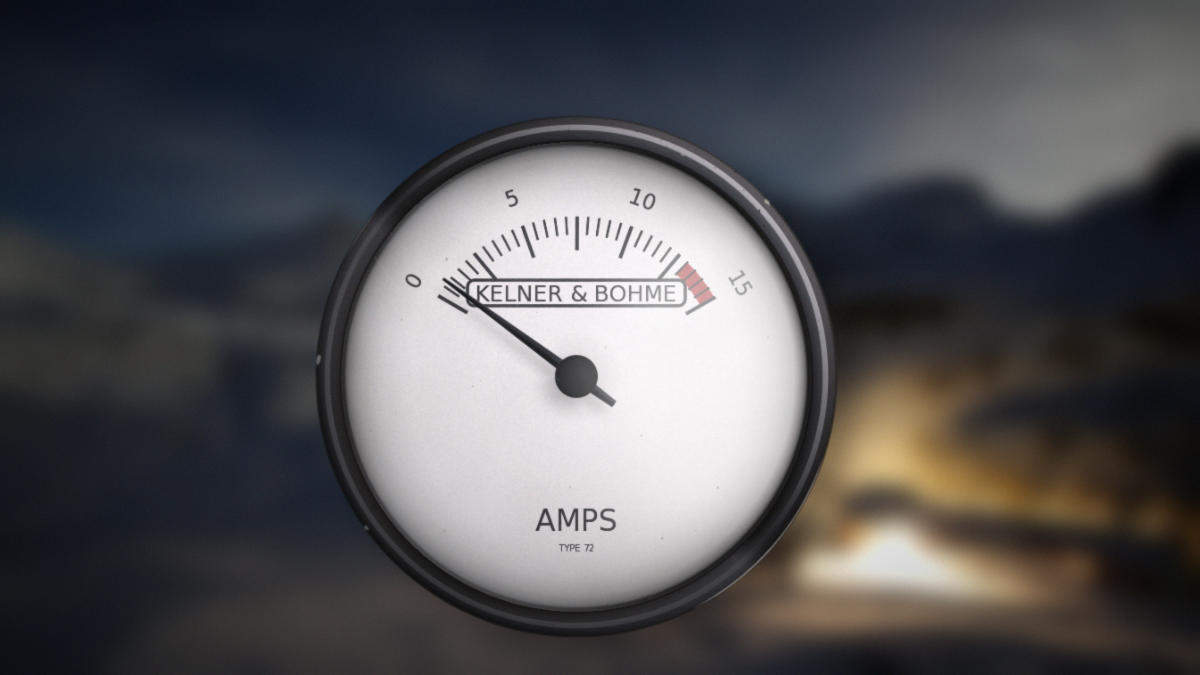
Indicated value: 0.75 A
